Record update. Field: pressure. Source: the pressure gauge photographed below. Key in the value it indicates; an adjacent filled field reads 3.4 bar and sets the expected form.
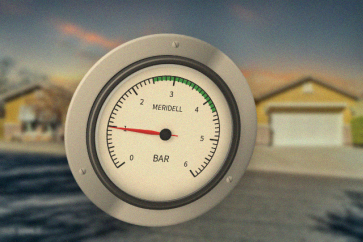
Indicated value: 1 bar
